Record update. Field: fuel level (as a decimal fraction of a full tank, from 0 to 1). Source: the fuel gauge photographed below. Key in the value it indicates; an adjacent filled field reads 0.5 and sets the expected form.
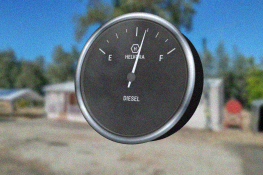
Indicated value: 0.625
